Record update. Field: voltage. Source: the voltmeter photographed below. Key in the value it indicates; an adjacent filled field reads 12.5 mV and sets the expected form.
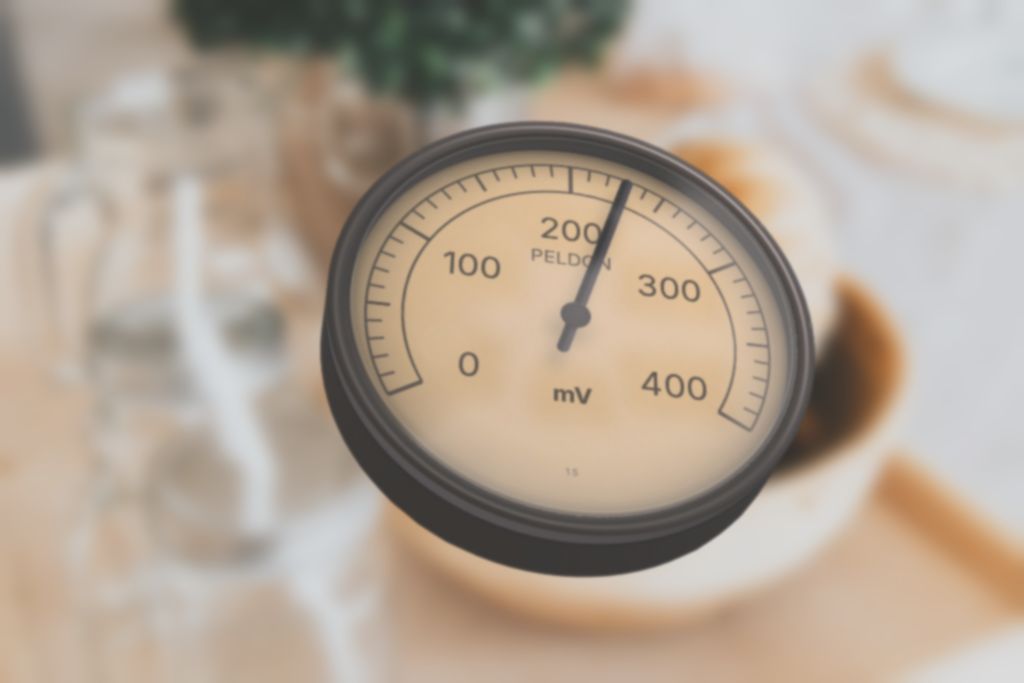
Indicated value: 230 mV
